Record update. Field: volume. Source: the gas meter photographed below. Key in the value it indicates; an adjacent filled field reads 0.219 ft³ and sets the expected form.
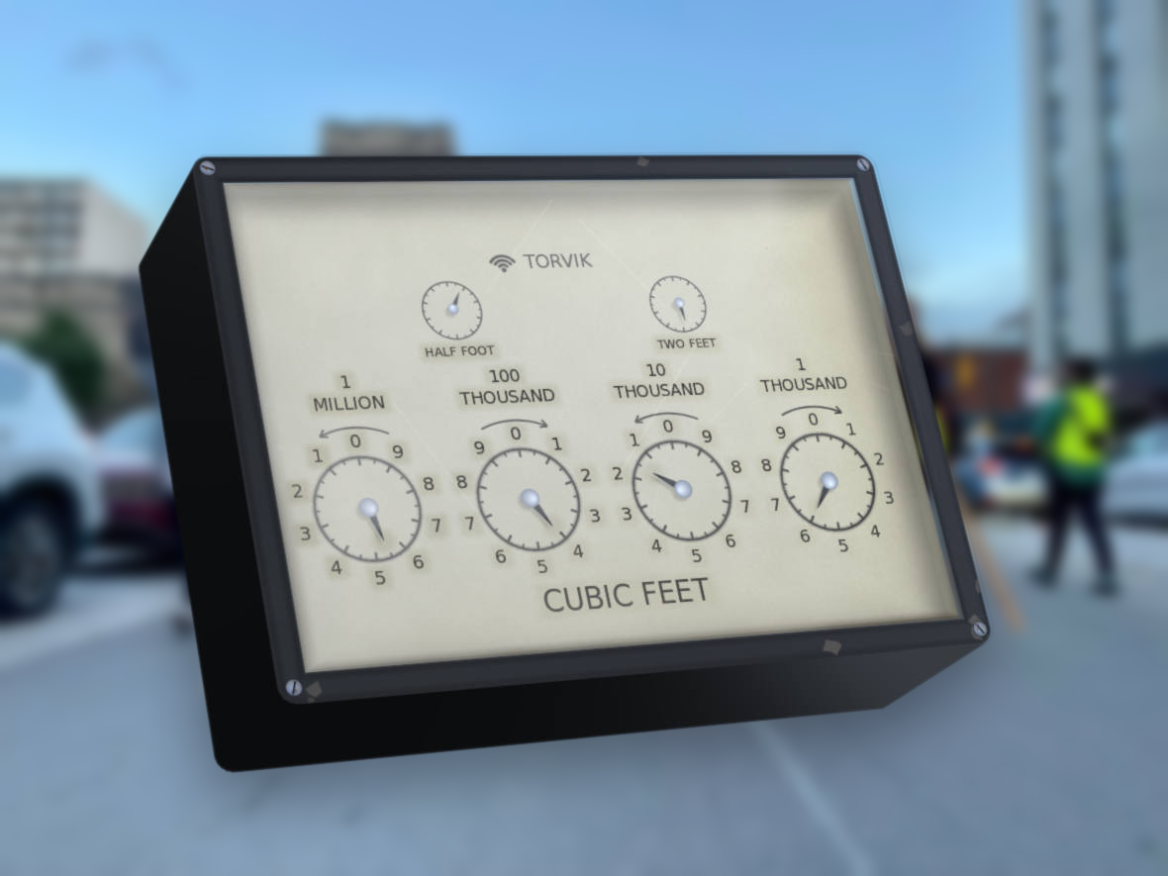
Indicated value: 541600 ft³
